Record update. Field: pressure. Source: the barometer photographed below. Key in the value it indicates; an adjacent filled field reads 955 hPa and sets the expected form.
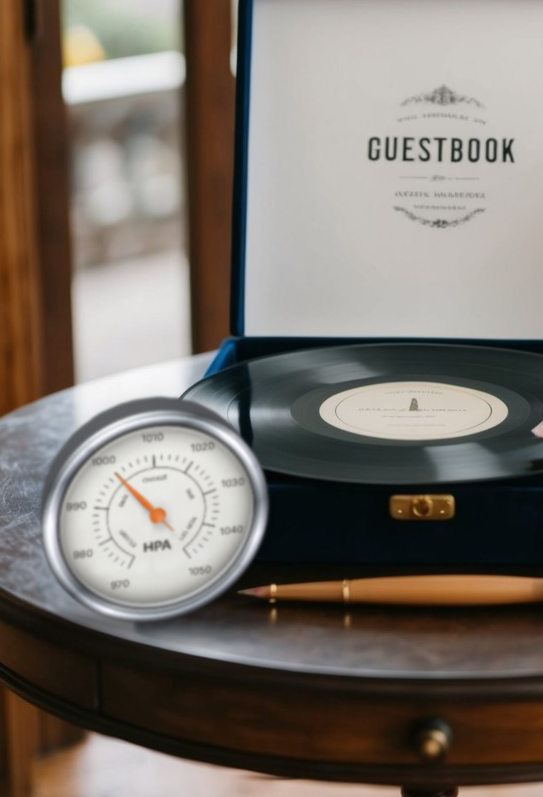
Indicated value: 1000 hPa
